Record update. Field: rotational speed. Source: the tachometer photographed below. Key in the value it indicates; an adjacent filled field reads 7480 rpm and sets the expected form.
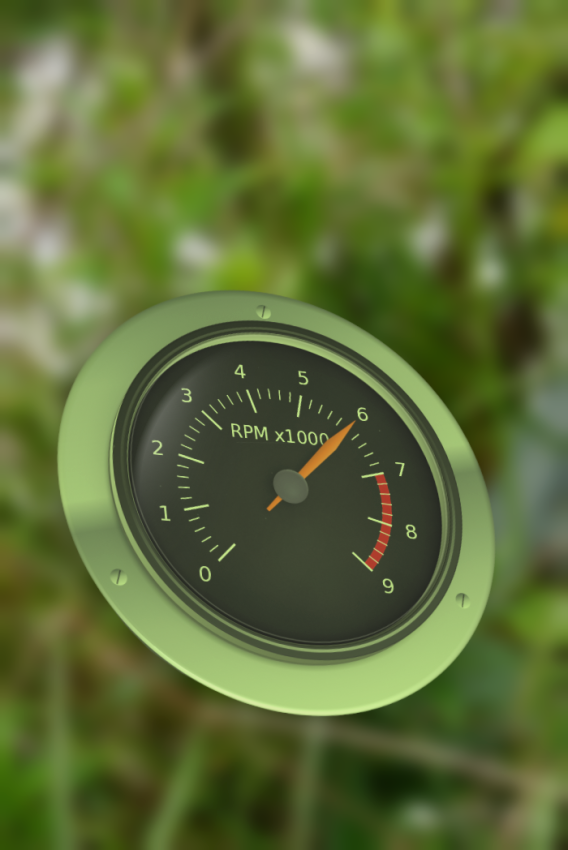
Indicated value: 6000 rpm
